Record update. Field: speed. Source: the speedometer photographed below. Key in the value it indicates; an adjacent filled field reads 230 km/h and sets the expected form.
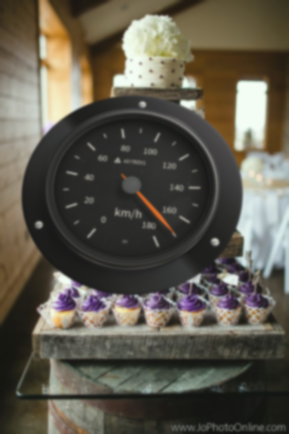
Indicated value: 170 km/h
